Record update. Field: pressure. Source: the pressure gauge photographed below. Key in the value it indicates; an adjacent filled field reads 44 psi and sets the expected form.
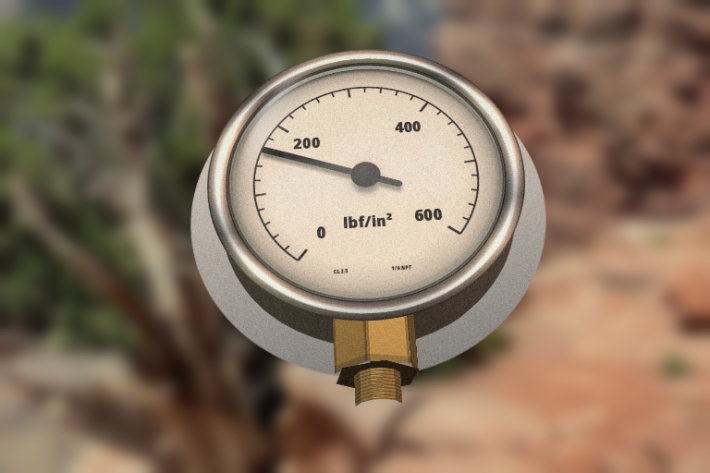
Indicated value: 160 psi
